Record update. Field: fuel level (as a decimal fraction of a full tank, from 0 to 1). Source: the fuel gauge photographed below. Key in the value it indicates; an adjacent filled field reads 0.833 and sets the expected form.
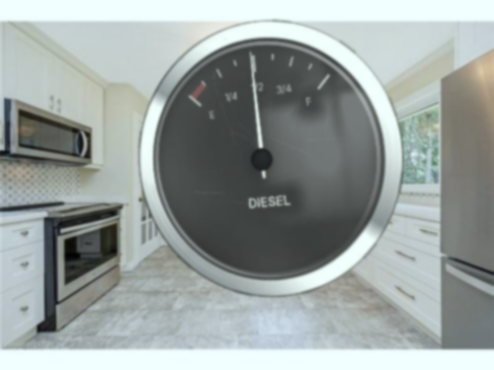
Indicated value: 0.5
